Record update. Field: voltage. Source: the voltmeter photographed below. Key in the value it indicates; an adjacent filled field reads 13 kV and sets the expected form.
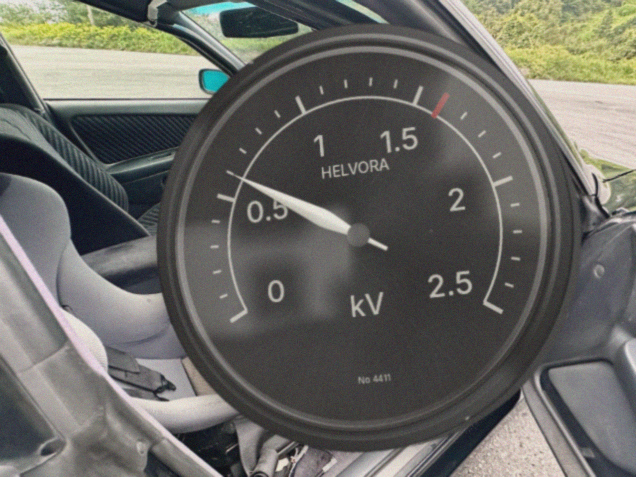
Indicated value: 0.6 kV
